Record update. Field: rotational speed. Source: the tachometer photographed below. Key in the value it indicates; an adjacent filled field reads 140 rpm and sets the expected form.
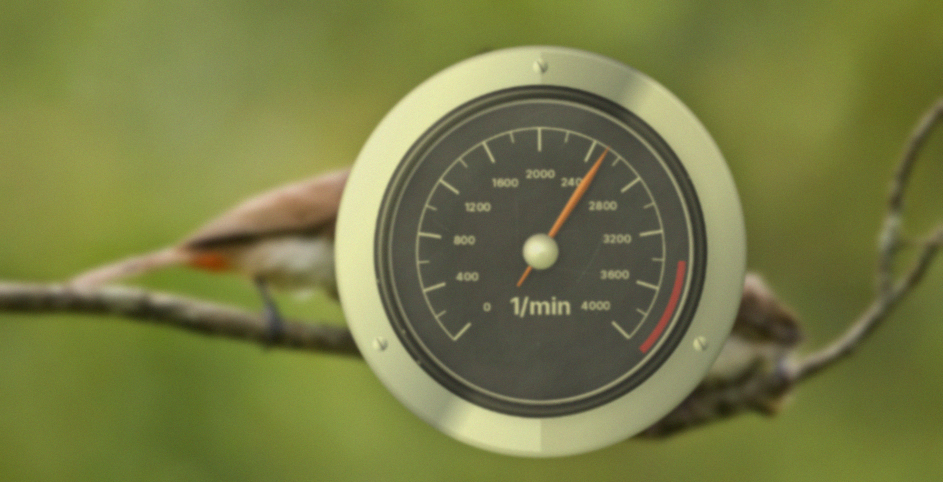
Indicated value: 2500 rpm
